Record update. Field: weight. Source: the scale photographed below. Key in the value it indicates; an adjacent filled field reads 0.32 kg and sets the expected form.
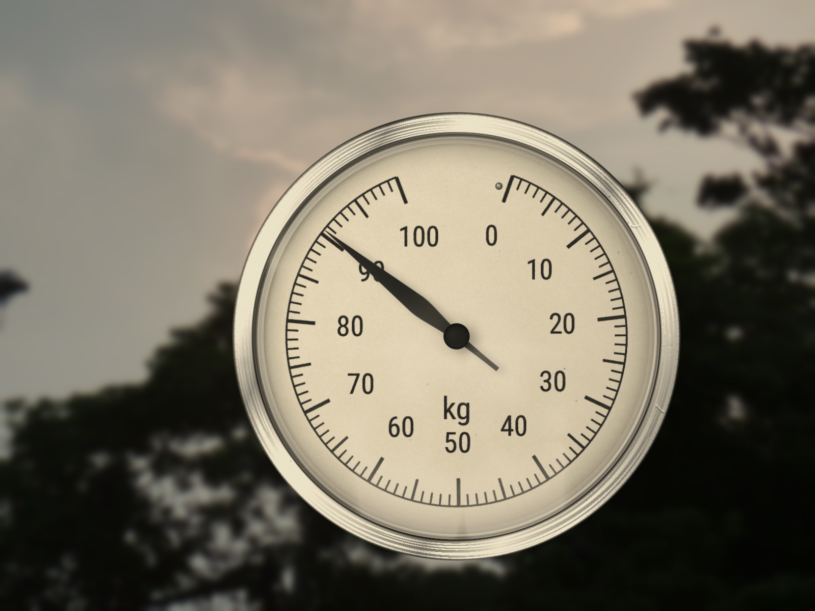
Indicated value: 90.5 kg
